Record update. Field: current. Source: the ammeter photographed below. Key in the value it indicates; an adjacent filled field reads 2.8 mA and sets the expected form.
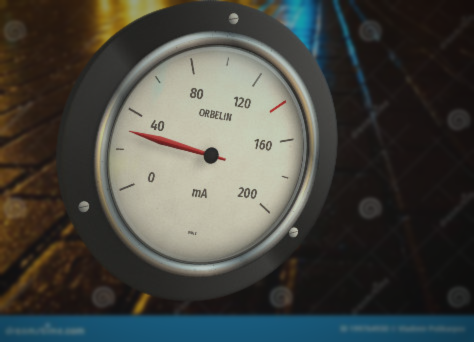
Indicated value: 30 mA
